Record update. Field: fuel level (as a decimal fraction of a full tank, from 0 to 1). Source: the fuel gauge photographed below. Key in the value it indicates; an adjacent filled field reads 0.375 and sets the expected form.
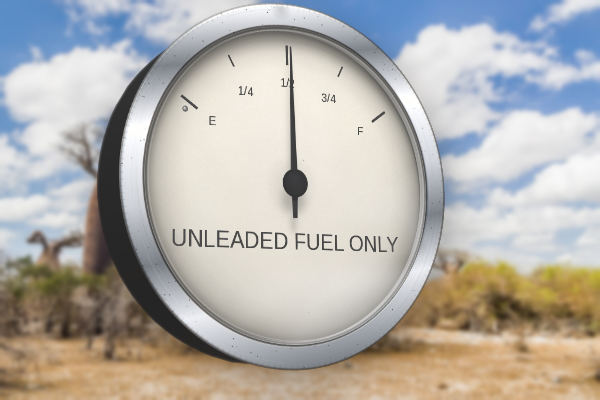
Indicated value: 0.5
